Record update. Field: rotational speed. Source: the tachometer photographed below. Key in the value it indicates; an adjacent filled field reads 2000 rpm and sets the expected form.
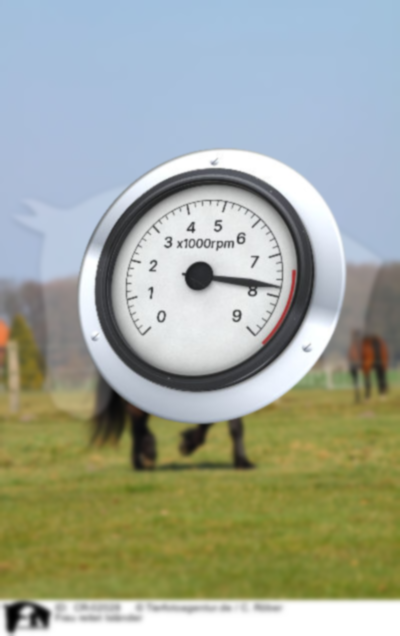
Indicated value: 7800 rpm
